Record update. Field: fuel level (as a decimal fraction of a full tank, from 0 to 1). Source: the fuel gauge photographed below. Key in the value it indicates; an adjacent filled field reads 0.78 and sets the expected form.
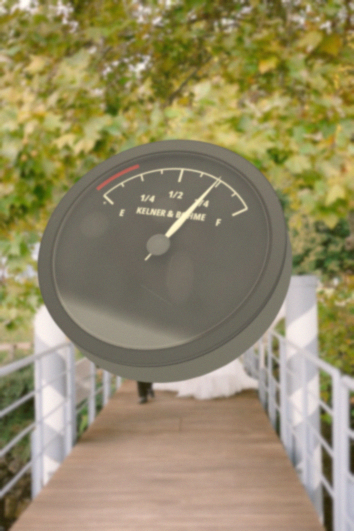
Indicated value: 0.75
